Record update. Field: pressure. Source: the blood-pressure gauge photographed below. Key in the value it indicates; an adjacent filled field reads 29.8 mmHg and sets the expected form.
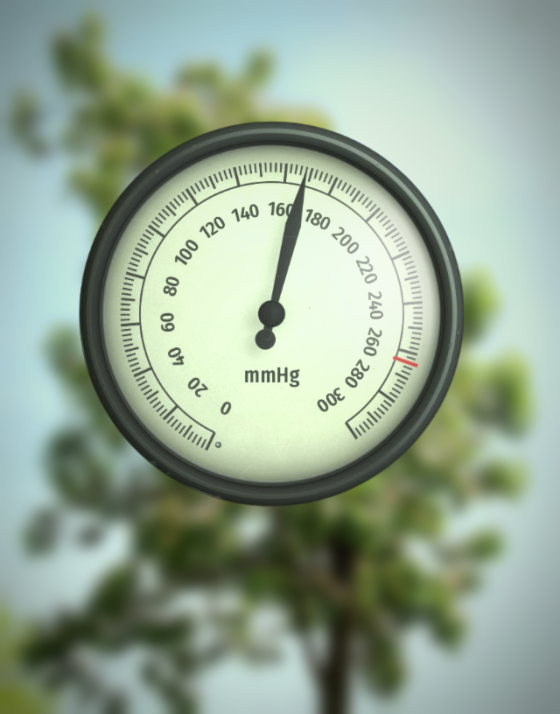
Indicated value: 168 mmHg
